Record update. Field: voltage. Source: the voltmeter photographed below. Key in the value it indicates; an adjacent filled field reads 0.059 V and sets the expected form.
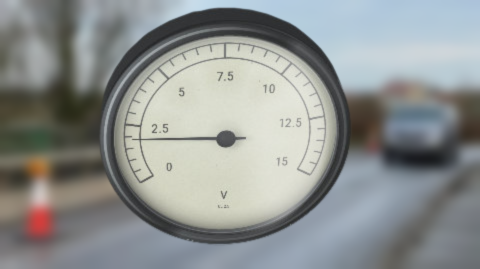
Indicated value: 2 V
